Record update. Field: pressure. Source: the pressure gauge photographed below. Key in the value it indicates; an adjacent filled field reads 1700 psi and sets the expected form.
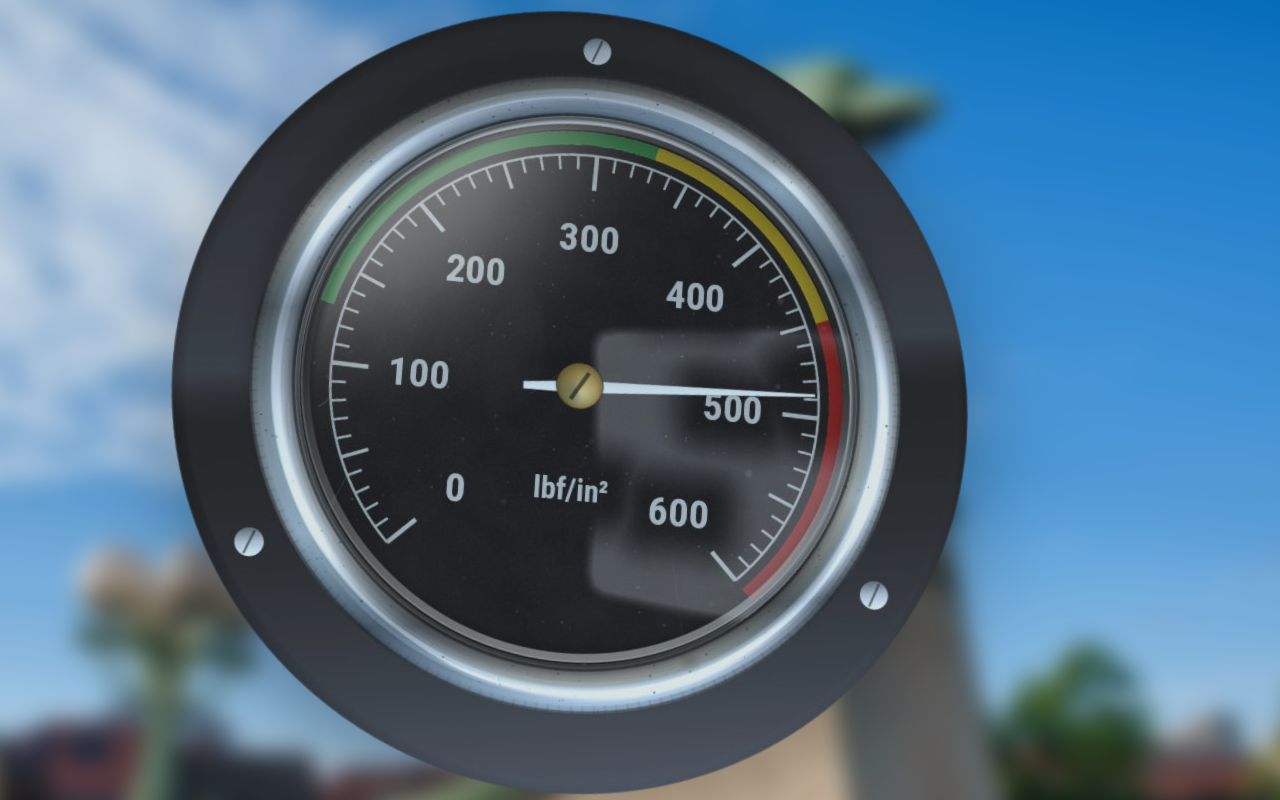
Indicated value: 490 psi
